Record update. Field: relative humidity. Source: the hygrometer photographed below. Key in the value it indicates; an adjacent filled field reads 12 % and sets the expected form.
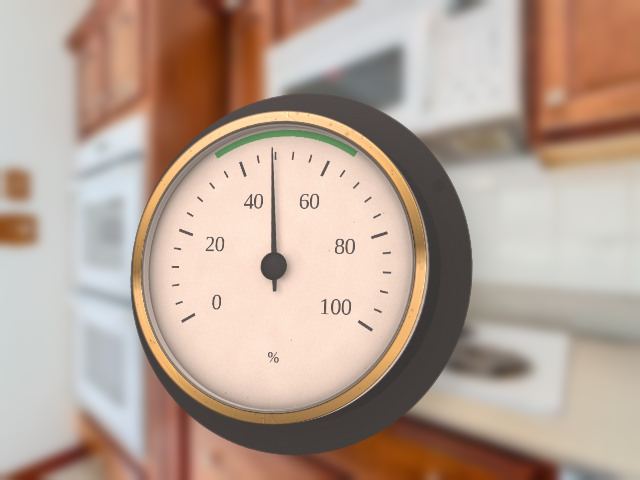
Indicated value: 48 %
